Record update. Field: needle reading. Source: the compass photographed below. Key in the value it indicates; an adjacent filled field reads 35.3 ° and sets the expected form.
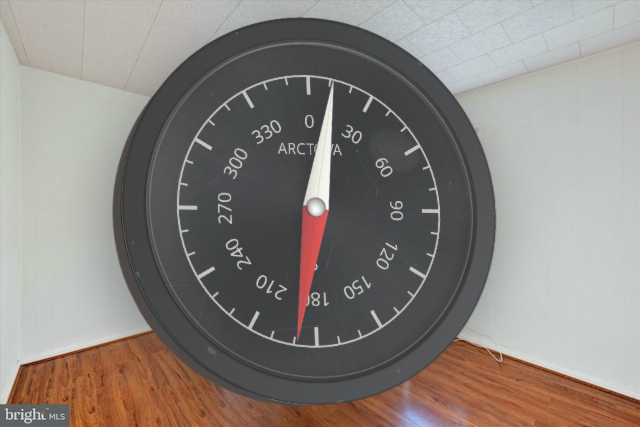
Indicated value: 190 °
